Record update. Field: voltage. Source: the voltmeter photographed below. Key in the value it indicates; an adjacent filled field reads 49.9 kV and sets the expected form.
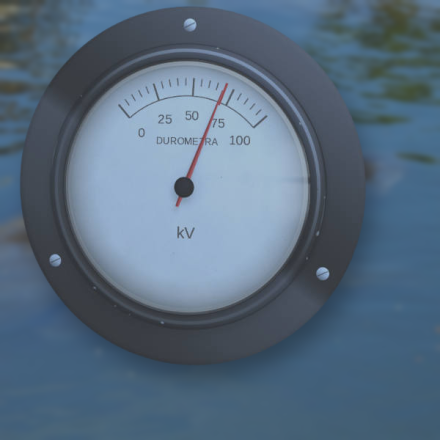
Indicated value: 70 kV
